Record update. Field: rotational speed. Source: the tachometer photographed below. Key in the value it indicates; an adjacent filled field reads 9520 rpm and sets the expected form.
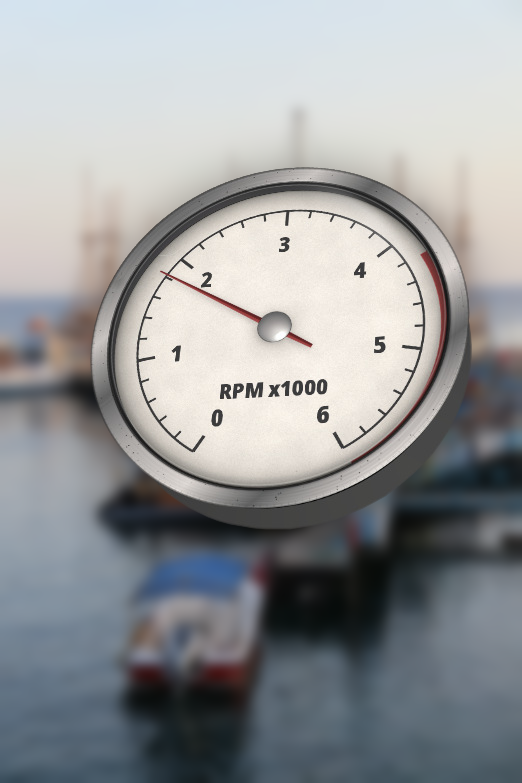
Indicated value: 1800 rpm
